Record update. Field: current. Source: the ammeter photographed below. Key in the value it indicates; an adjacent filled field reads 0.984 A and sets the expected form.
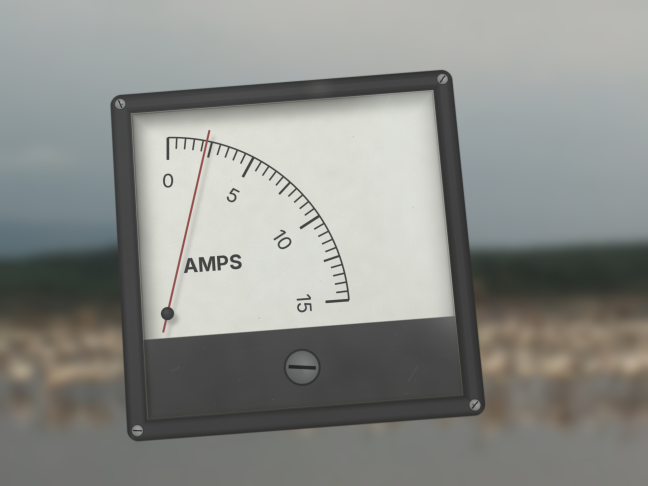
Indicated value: 2.25 A
